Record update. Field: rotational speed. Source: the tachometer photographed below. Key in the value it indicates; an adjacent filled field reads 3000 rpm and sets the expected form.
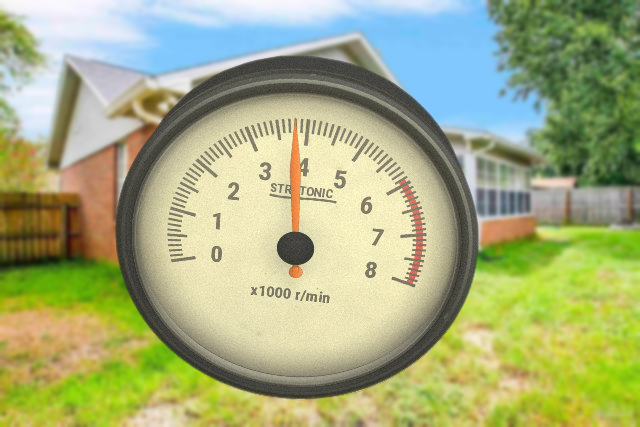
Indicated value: 3800 rpm
